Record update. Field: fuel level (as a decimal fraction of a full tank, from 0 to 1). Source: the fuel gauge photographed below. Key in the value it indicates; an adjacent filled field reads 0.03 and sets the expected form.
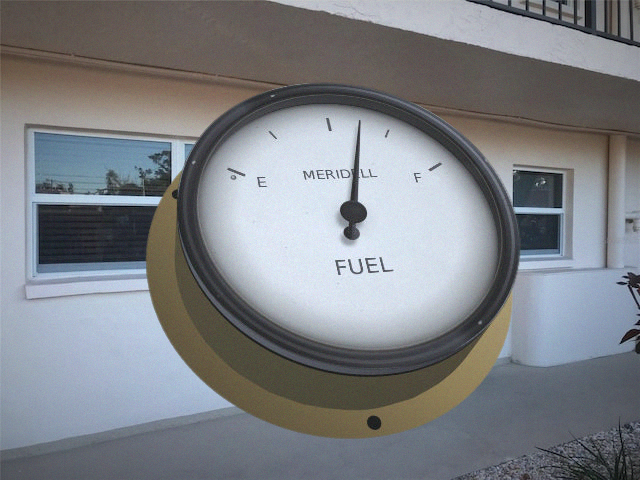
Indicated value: 0.625
